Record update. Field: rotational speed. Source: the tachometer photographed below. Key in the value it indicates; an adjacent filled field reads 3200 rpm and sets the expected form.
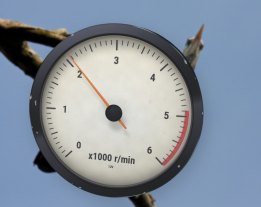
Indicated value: 2100 rpm
